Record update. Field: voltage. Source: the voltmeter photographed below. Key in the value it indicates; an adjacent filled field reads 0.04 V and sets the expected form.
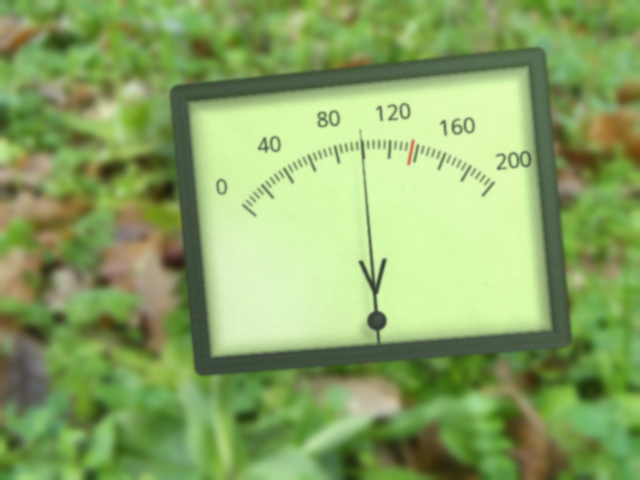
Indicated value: 100 V
